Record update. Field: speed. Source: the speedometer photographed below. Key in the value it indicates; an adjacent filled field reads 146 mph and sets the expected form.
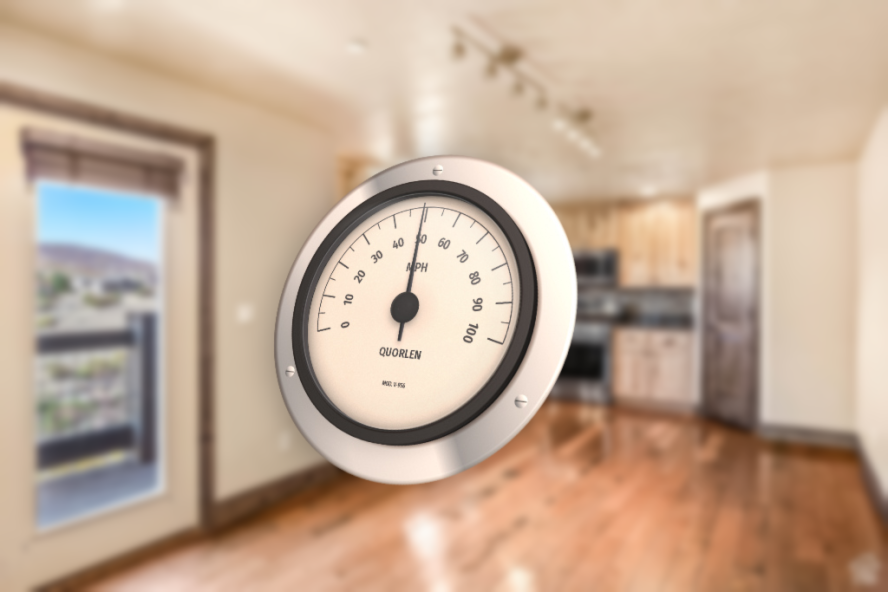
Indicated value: 50 mph
